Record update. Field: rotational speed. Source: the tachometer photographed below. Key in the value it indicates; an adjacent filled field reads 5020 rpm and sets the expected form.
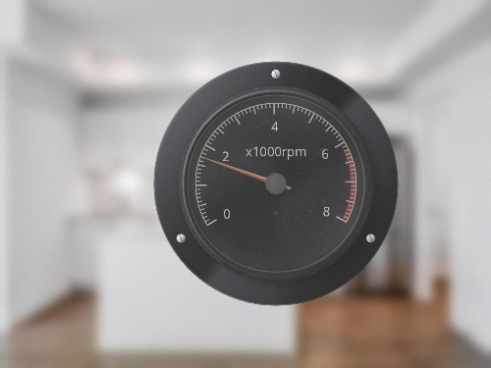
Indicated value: 1700 rpm
